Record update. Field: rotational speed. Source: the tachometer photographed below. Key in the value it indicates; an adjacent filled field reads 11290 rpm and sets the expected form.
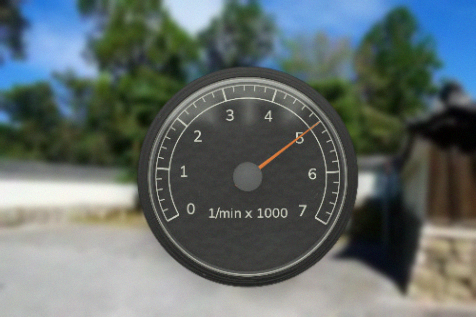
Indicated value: 5000 rpm
